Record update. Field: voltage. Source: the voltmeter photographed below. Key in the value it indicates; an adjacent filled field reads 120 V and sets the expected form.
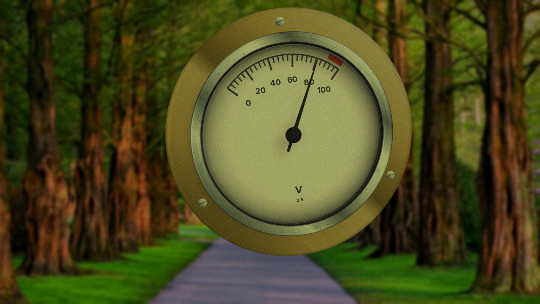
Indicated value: 80 V
